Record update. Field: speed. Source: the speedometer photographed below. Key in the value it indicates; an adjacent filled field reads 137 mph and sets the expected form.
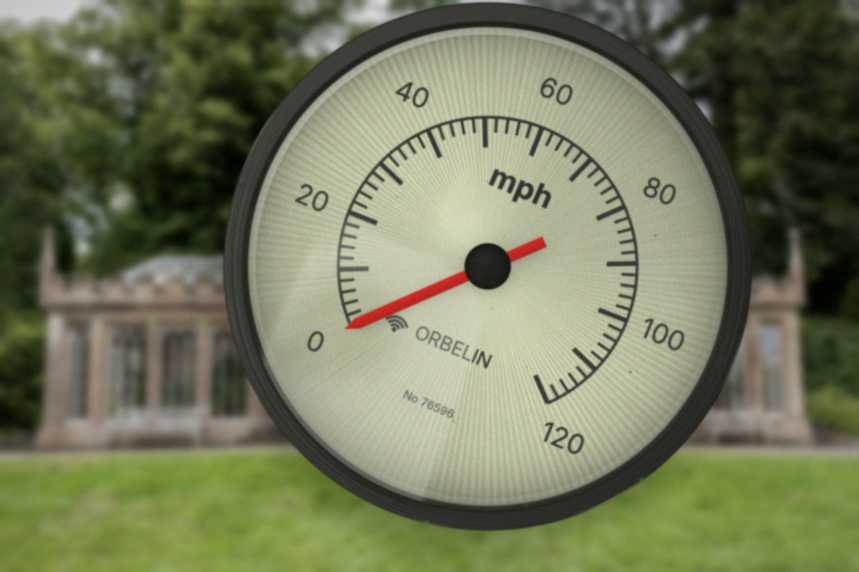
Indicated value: 0 mph
